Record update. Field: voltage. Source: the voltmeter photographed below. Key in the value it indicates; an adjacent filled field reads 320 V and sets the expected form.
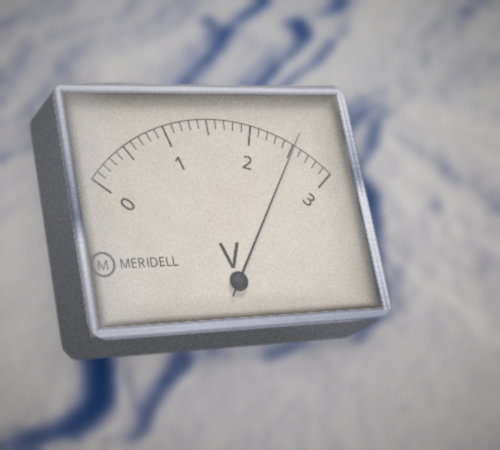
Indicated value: 2.5 V
